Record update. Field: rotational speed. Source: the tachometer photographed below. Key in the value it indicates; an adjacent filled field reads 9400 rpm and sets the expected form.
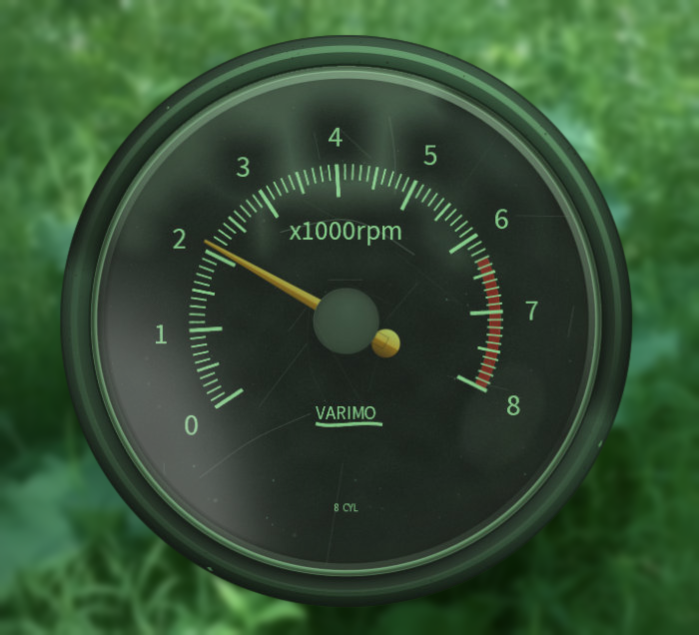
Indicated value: 2100 rpm
